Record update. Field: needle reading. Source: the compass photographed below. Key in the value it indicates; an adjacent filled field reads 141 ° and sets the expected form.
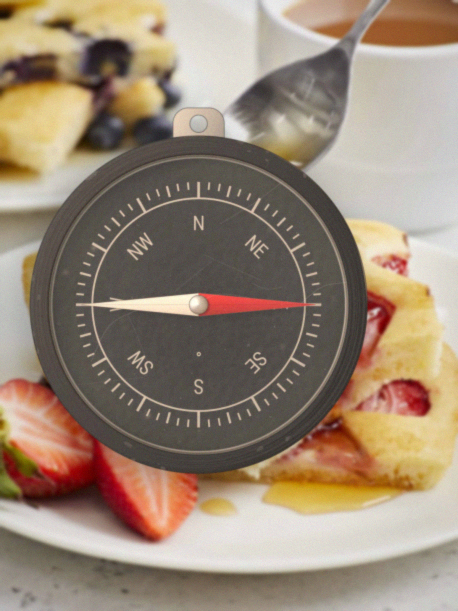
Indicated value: 90 °
